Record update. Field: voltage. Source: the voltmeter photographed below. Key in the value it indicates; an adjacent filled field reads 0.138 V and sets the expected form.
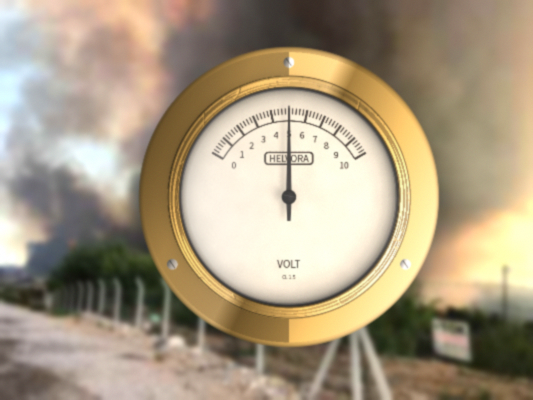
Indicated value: 5 V
